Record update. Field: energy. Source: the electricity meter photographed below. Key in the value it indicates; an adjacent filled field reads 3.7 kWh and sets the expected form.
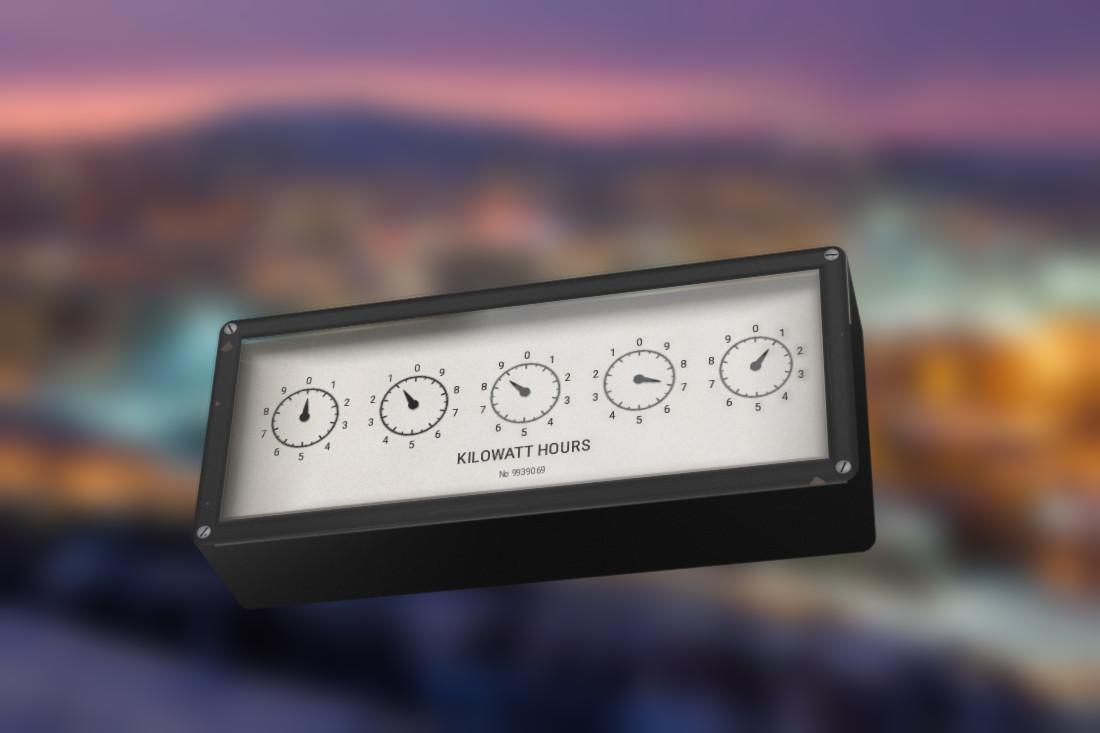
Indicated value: 871 kWh
